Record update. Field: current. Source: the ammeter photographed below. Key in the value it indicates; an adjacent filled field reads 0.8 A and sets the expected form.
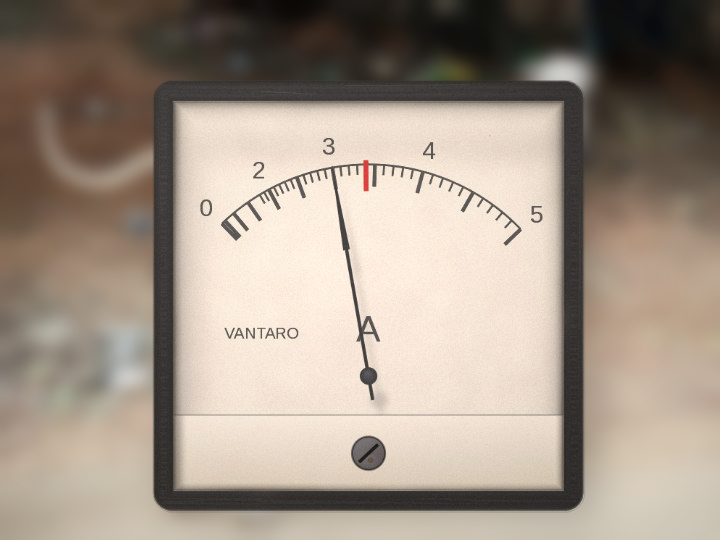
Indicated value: 3 A
